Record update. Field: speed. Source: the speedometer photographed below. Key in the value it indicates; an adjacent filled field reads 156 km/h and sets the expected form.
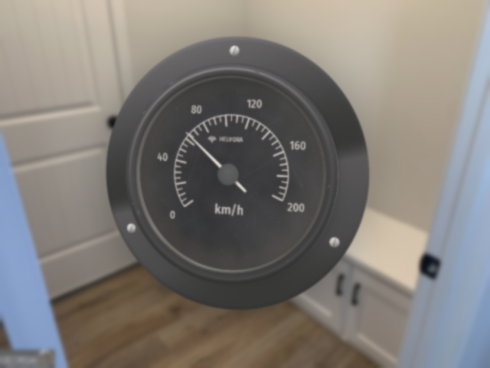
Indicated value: 65 km/h
